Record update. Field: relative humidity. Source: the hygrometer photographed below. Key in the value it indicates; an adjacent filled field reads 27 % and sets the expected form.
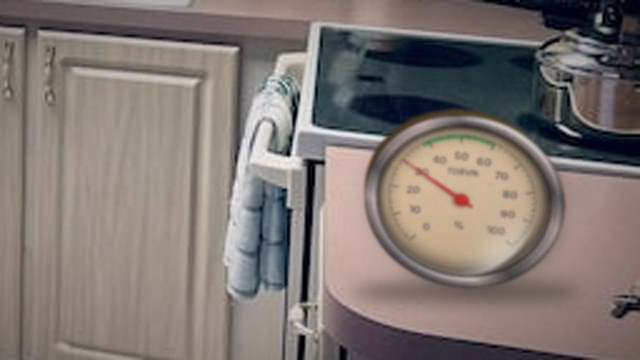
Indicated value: 30 %
